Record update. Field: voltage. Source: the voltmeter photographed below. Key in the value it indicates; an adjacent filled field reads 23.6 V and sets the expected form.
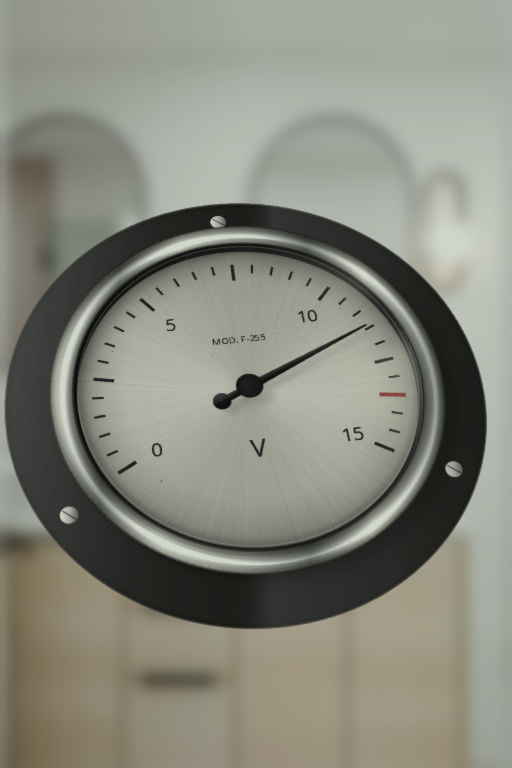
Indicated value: 11.5 V
